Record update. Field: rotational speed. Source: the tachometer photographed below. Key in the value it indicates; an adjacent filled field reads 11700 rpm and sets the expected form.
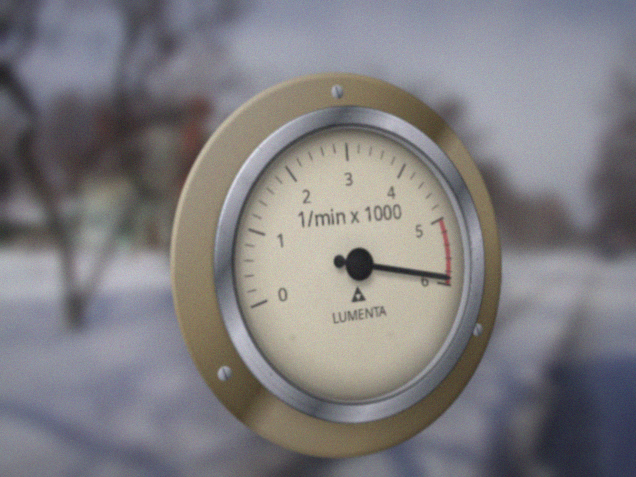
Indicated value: 5900 rpm
